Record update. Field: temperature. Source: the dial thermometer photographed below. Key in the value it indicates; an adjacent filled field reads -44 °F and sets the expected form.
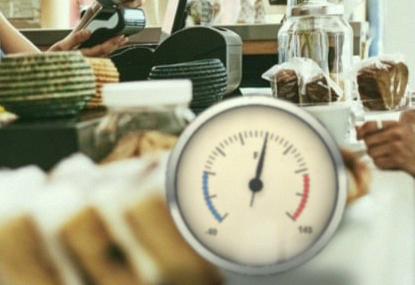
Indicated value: 60 °F
